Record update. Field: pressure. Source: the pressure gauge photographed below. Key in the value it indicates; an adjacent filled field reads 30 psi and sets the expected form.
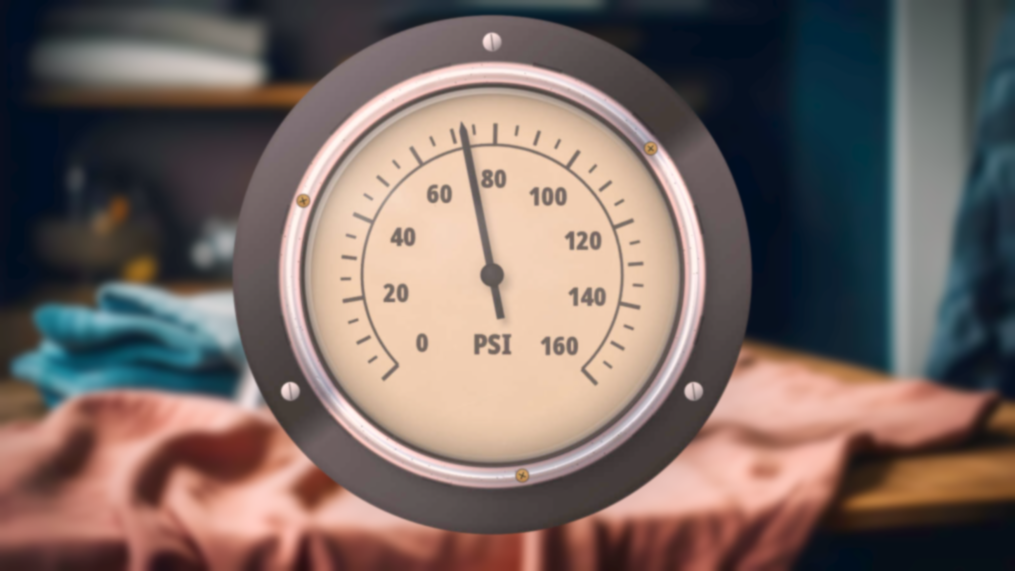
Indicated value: 72.5 psi
